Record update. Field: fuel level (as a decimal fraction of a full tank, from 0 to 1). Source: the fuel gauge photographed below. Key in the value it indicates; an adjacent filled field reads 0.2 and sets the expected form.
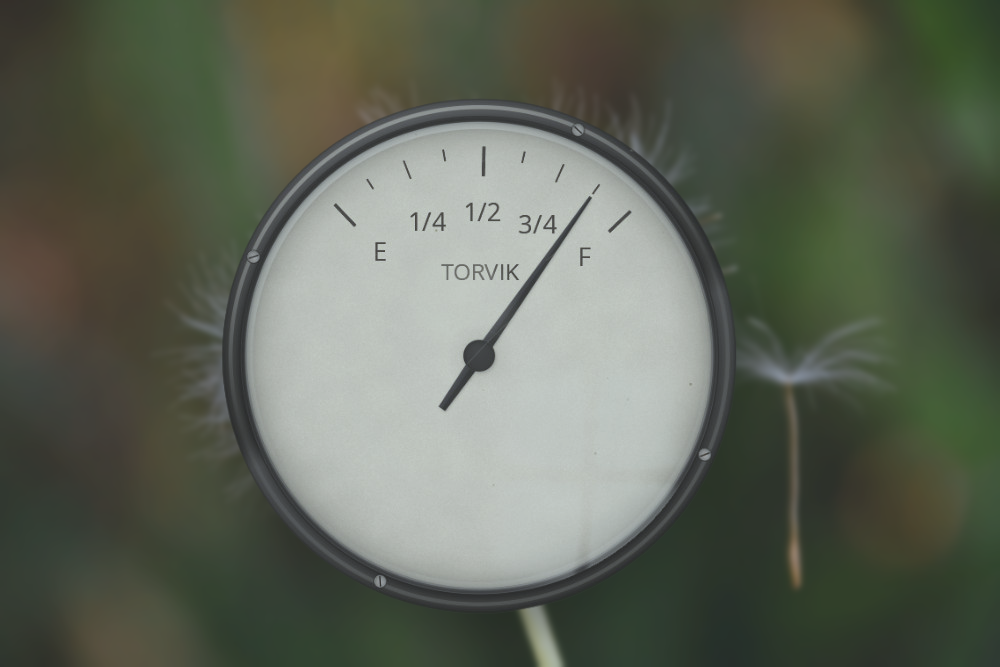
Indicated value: 0.875
